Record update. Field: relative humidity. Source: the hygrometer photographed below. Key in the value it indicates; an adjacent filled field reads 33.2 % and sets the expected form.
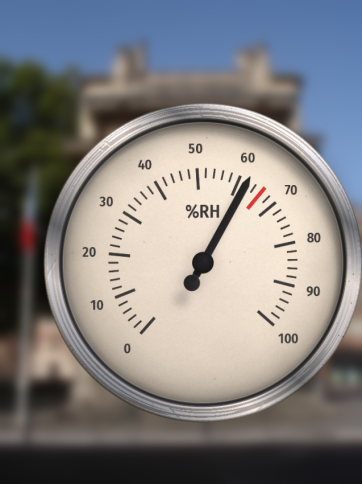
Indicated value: 62 %
